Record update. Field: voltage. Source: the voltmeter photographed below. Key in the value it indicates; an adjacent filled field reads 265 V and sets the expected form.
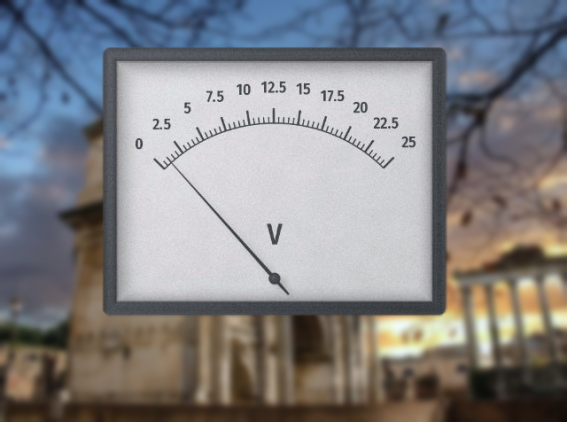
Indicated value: 1 V
